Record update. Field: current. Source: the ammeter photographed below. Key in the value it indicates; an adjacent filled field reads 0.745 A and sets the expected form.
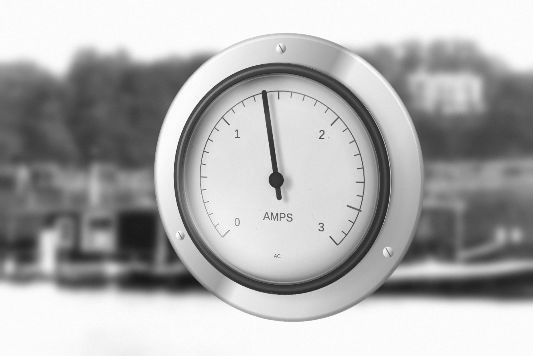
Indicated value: 1.4 A
